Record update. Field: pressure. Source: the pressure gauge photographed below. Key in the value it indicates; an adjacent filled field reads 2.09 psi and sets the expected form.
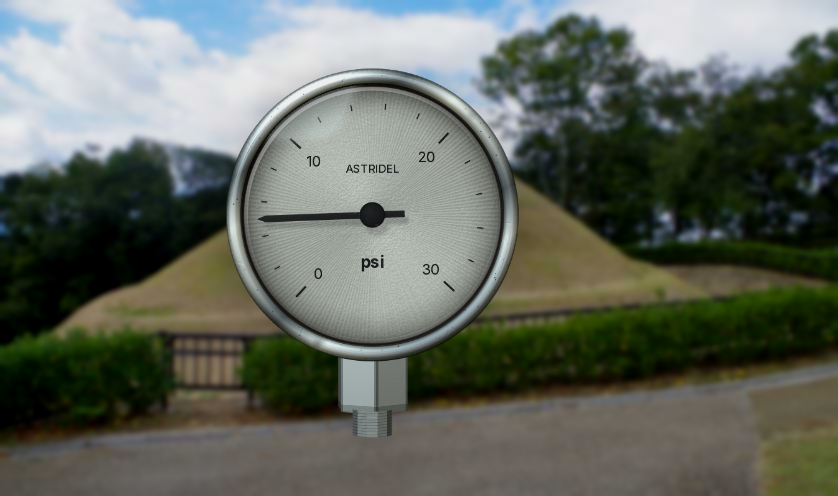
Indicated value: 5 psi
